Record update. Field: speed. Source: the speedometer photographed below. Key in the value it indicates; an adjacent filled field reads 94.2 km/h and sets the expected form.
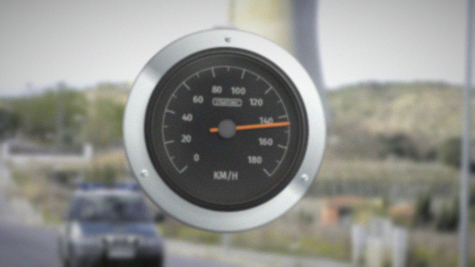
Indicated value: 145 km/h
